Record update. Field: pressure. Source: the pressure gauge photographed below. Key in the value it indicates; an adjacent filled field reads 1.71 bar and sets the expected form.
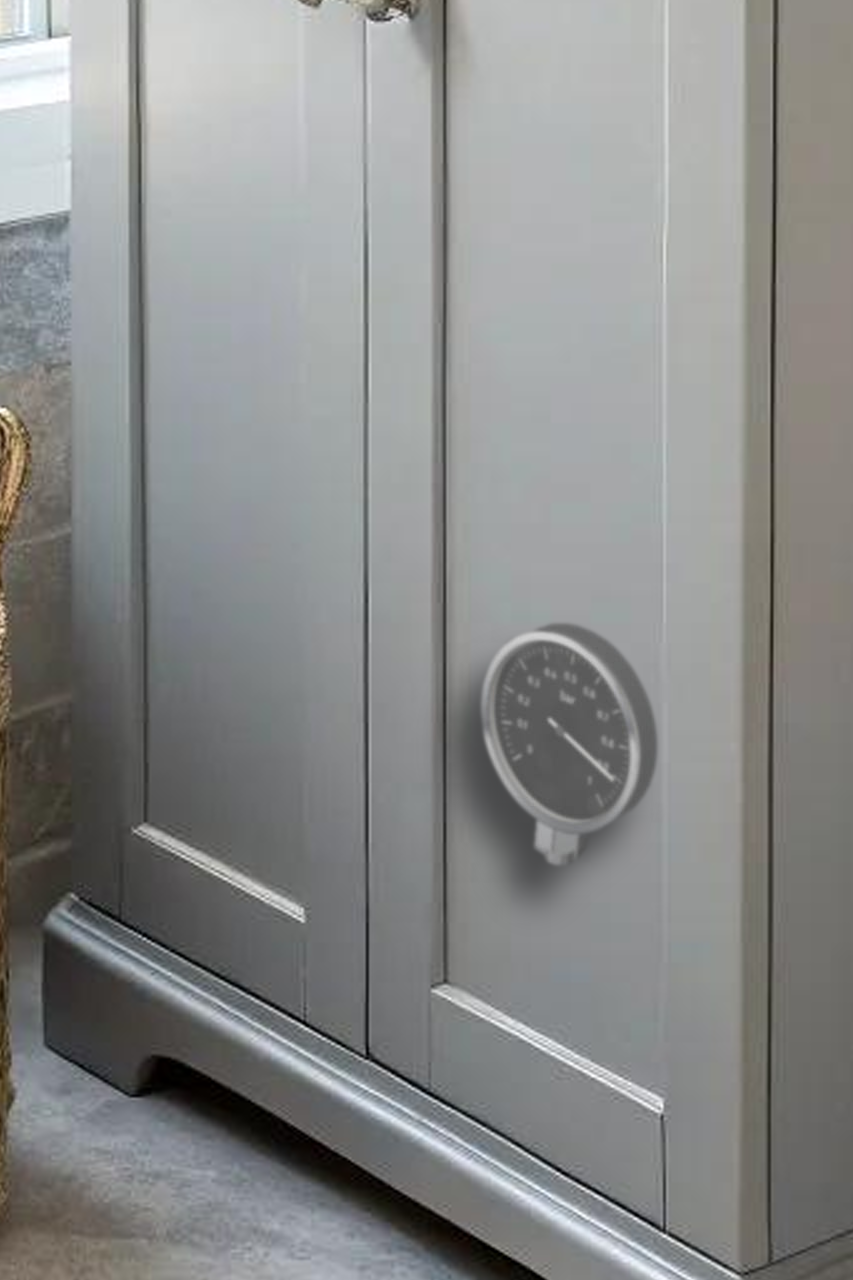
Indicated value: 0.9 bar
